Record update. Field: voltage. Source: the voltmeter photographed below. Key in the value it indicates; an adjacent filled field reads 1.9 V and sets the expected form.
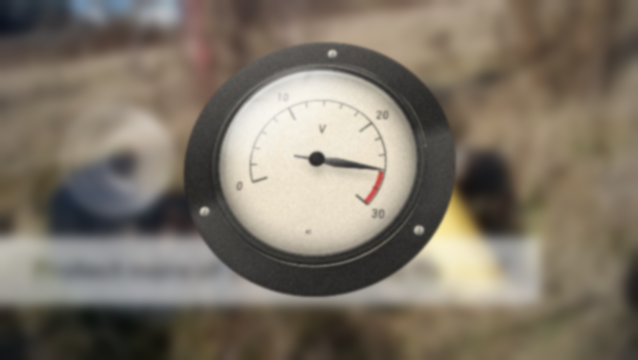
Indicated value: 26 V
